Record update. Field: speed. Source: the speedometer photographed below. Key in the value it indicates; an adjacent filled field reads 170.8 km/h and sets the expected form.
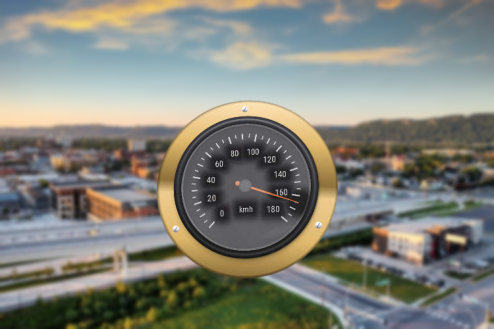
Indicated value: 165 km/h
